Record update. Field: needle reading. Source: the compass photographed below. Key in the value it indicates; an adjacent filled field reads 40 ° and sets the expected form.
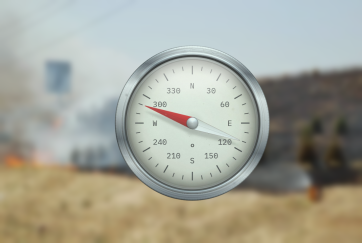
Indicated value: 290 °
